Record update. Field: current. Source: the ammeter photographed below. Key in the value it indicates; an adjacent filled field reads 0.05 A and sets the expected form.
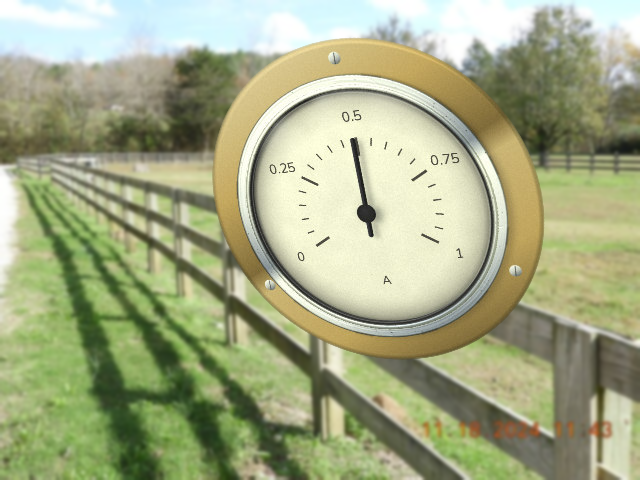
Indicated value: 0.5 A
